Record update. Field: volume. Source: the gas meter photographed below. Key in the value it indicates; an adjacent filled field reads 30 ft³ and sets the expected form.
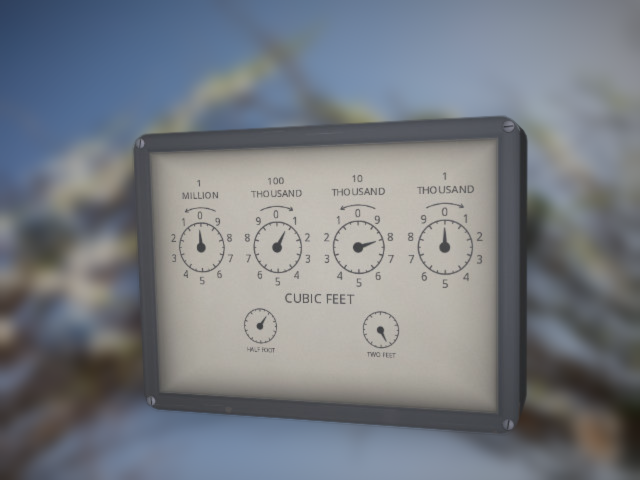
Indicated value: 8000 ft³
